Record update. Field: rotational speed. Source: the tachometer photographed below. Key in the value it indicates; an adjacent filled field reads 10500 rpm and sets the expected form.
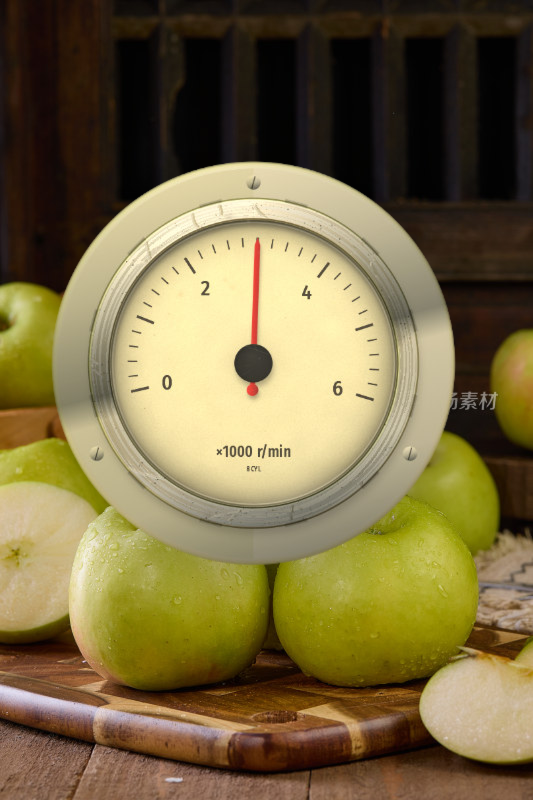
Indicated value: 3000 rpm
